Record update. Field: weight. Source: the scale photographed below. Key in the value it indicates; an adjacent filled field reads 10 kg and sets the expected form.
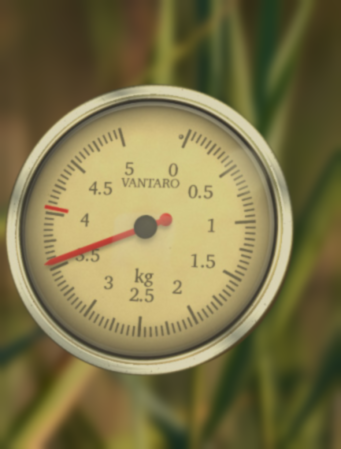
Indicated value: 3.55 kg
